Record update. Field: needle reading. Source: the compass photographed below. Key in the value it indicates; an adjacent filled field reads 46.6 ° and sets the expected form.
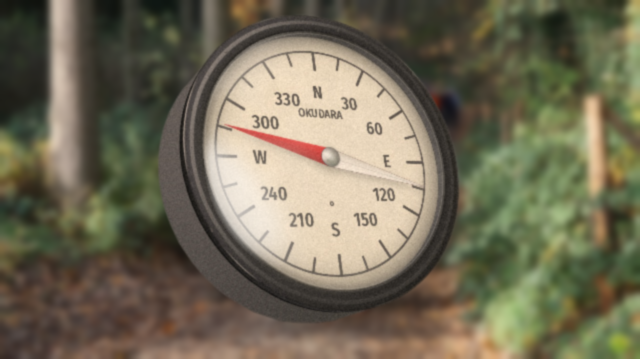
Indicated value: 285 °
